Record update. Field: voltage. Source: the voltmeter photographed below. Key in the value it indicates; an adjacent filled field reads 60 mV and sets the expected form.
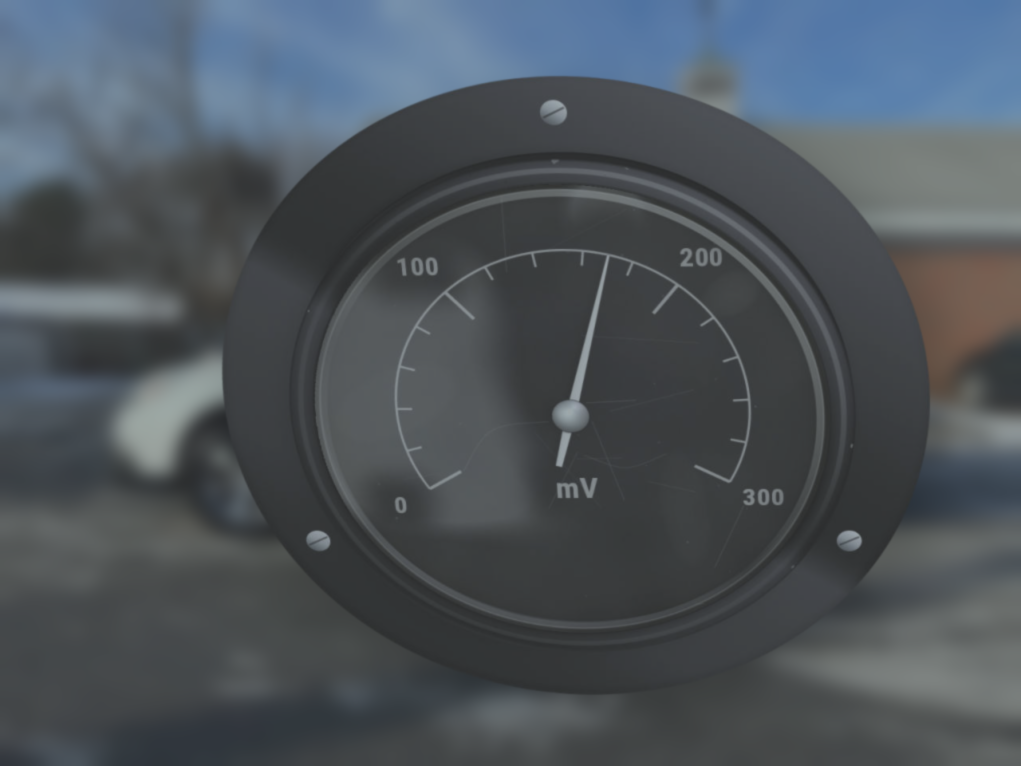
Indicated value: 170 mV
